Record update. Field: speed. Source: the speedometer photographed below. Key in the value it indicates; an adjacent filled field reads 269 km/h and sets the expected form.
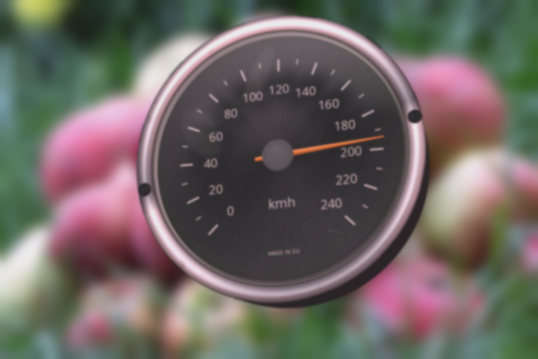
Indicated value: 195 km/h
